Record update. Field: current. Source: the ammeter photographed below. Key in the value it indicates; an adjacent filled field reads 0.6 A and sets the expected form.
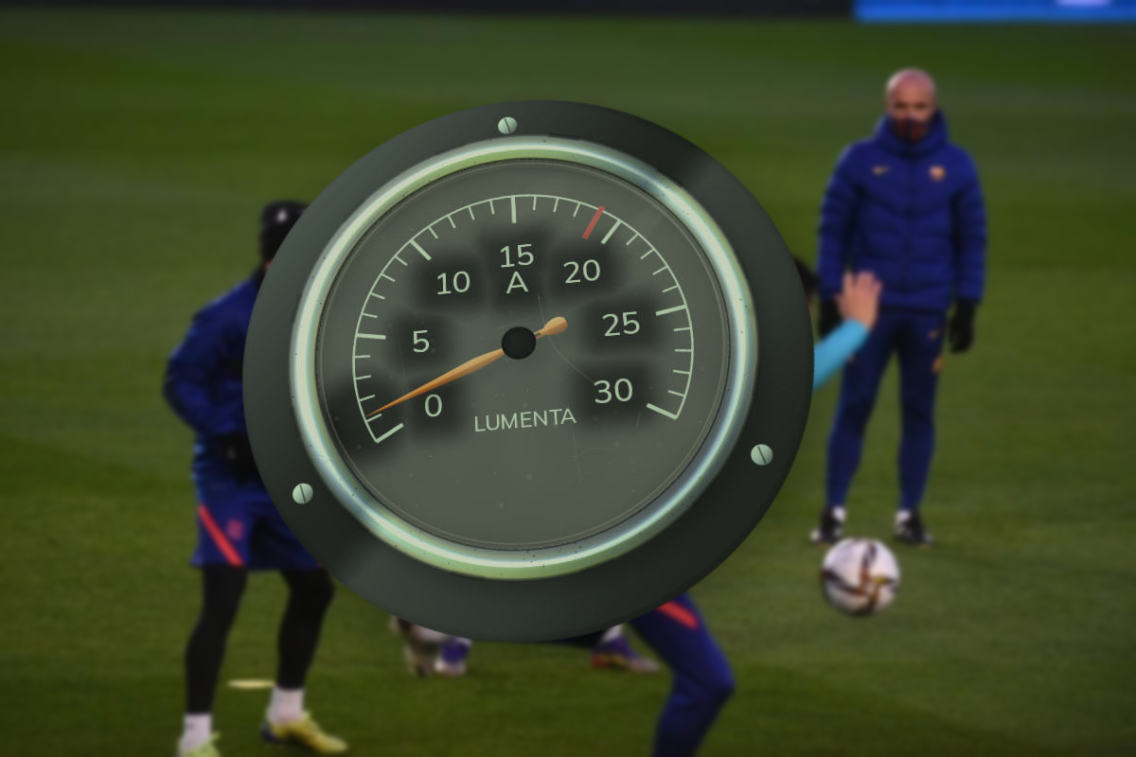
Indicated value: 1 A
